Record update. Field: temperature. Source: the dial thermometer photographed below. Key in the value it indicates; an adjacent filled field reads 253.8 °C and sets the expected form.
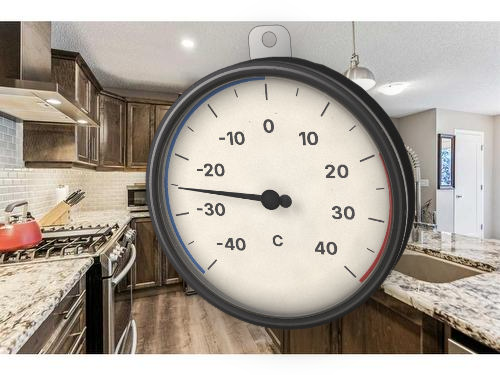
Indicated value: -25 °C
